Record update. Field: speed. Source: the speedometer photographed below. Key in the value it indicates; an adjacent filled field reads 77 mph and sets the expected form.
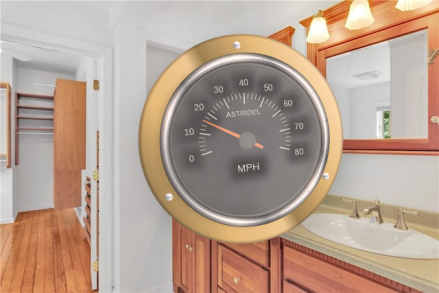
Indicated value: 16 mph
